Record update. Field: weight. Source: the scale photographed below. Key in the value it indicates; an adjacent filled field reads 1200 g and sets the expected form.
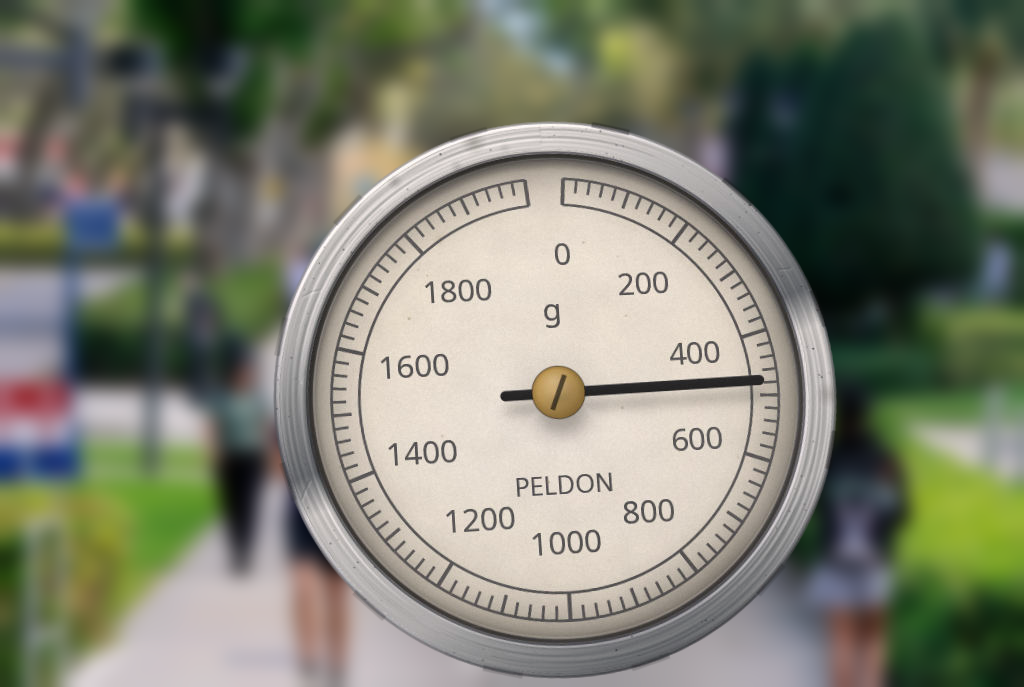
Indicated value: 480 g
